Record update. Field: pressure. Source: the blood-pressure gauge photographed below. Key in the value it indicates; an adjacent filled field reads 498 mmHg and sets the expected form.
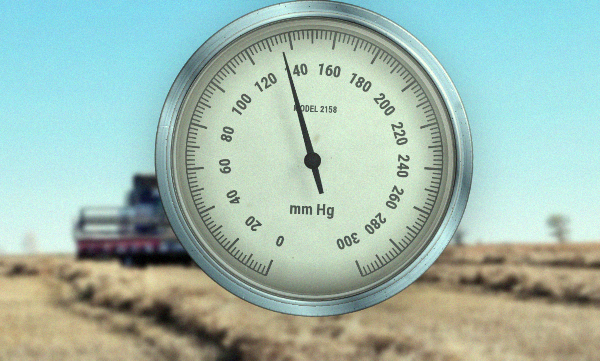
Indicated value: 136 mmHg
